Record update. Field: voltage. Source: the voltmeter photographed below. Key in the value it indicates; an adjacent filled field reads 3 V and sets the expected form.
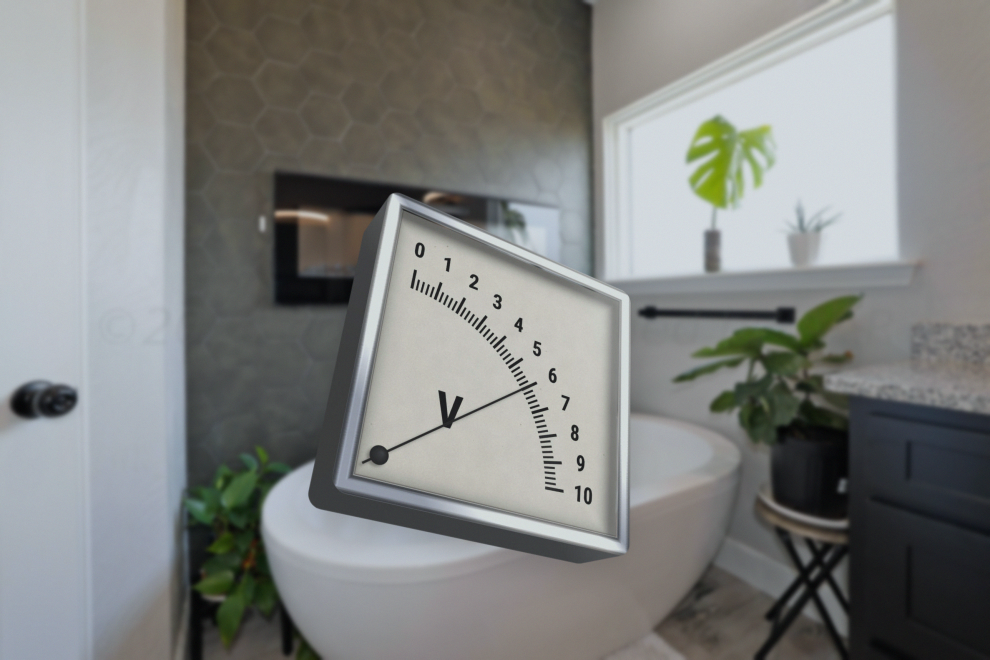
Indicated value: 6 V
